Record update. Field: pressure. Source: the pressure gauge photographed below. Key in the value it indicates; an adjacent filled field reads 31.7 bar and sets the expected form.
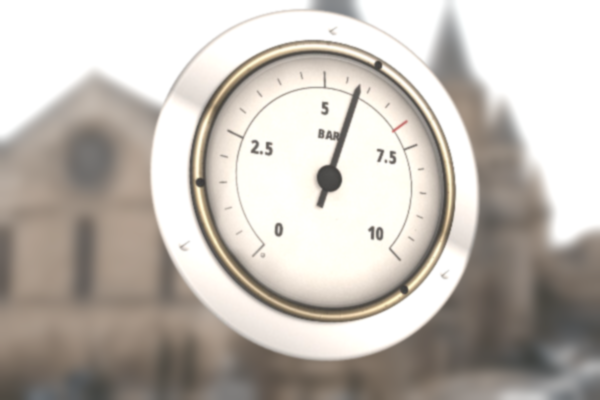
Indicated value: 5.75 bar
